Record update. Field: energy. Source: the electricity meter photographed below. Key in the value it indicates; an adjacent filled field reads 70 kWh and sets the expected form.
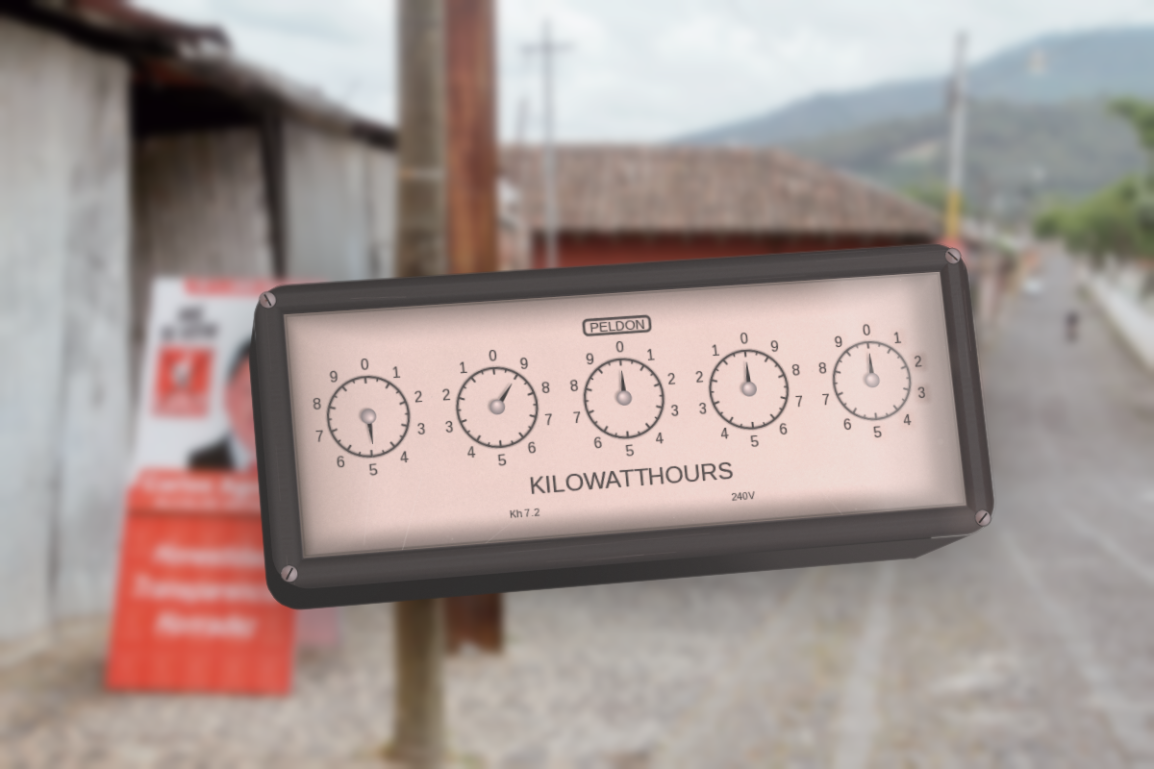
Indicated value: 49000 kWh
